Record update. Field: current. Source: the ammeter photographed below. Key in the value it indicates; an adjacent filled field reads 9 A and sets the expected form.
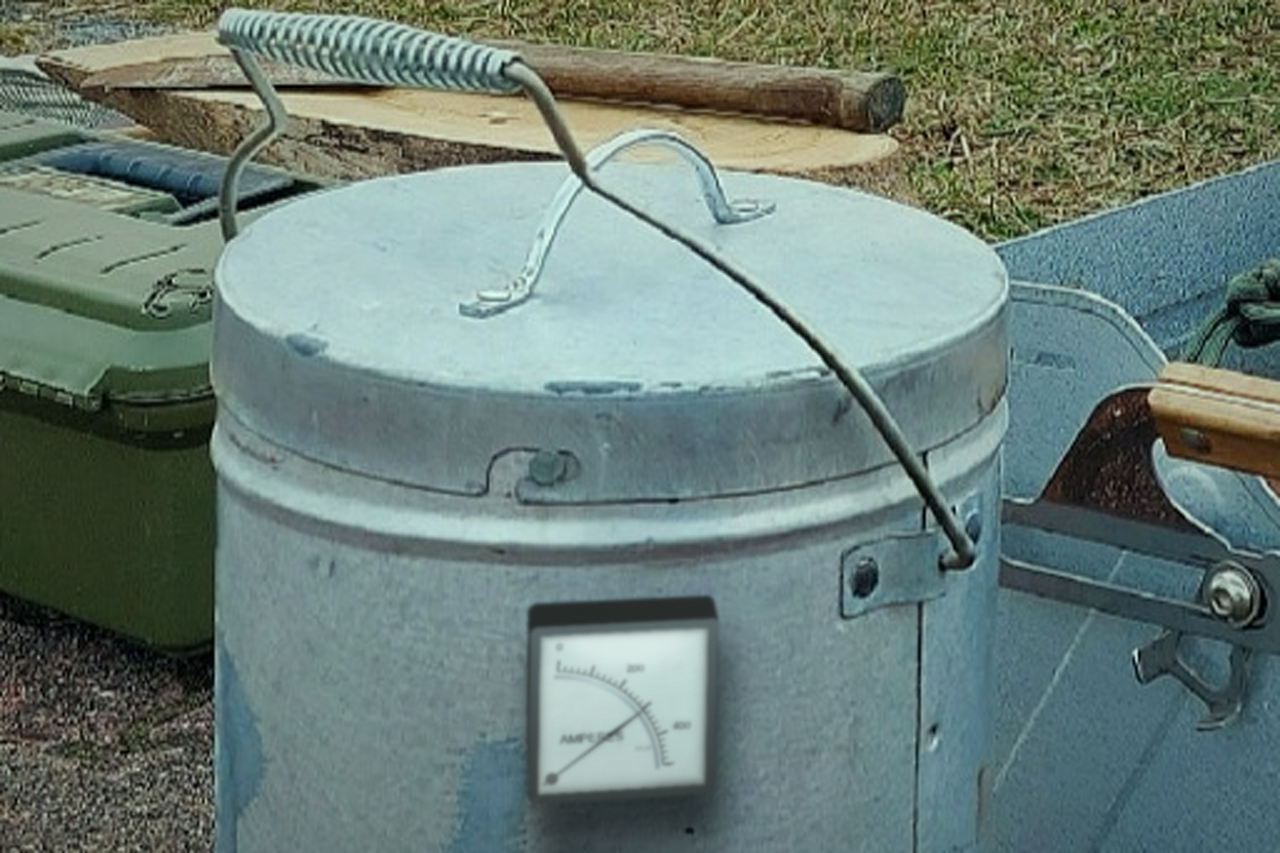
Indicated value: 300 A
